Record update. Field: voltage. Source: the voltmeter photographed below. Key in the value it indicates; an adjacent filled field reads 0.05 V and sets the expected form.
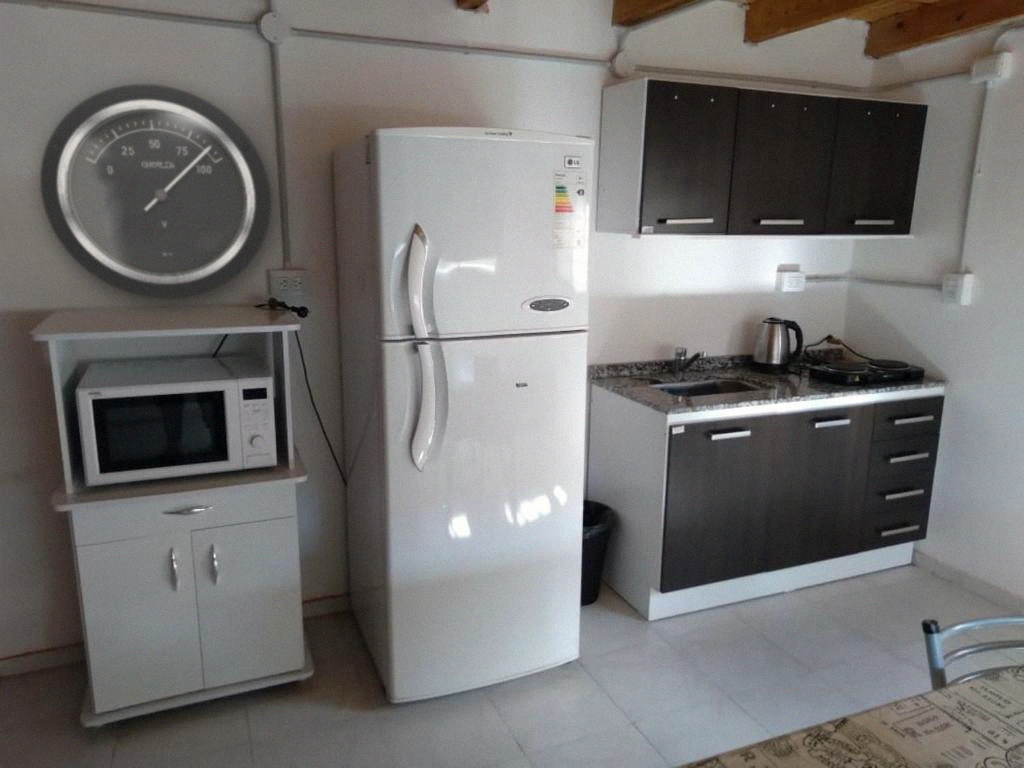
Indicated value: 90 V
